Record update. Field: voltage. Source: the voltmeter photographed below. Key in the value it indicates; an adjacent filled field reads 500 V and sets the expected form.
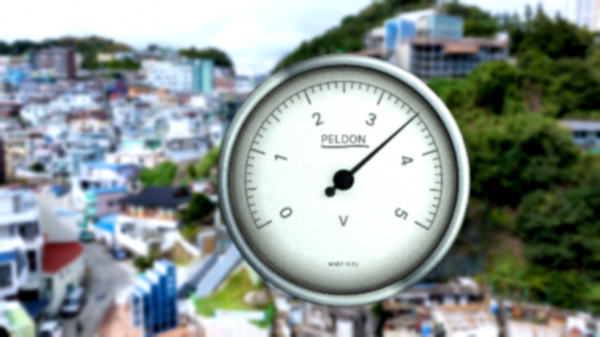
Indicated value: 3.5 V
